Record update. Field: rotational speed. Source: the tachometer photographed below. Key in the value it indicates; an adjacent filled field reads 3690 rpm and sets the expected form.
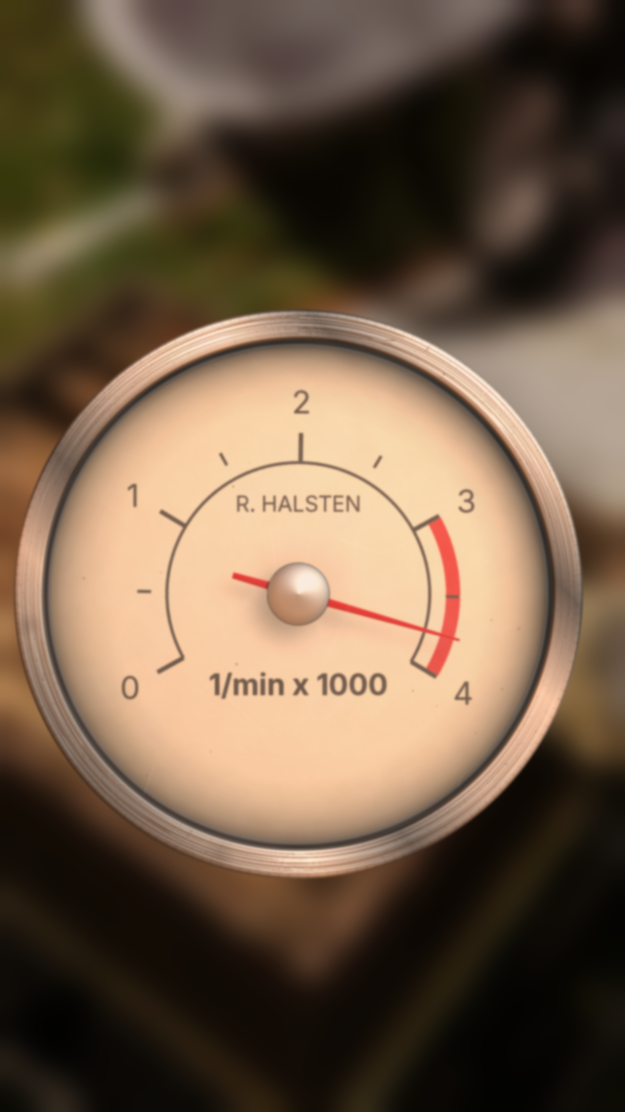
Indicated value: 3750 rpm
